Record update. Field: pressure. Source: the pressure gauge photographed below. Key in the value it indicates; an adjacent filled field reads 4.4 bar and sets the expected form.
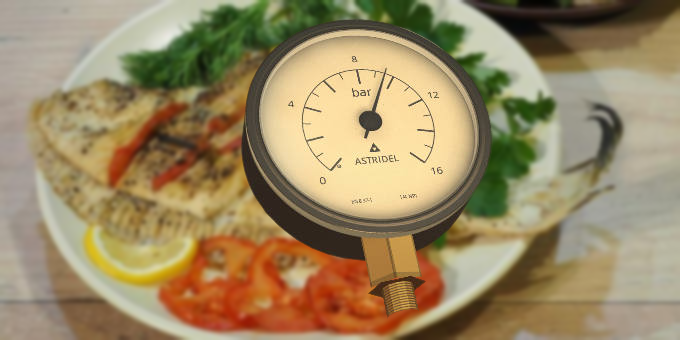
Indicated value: 9.5 bar
